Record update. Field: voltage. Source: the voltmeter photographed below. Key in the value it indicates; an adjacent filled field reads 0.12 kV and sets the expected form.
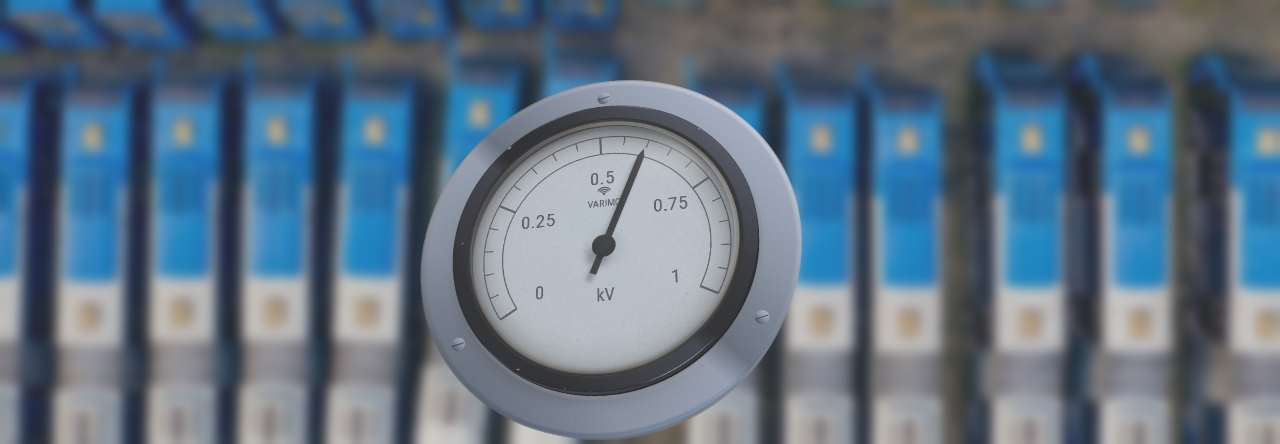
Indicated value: 0.6 kV
